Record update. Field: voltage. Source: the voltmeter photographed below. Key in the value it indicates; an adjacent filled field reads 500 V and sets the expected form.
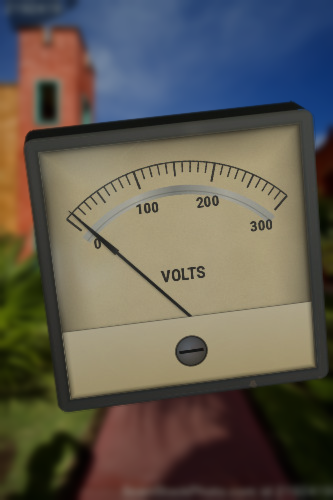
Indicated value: 10 V
